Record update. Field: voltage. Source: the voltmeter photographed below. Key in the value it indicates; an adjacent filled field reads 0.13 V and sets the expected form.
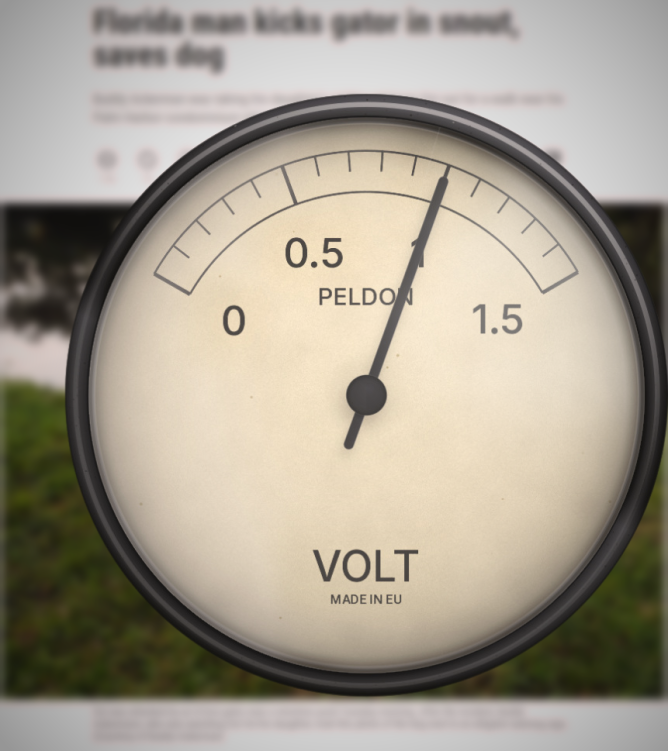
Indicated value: 1 V
